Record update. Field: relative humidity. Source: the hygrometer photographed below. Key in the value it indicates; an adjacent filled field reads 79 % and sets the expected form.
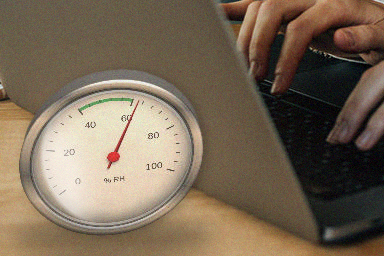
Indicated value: 62 %
